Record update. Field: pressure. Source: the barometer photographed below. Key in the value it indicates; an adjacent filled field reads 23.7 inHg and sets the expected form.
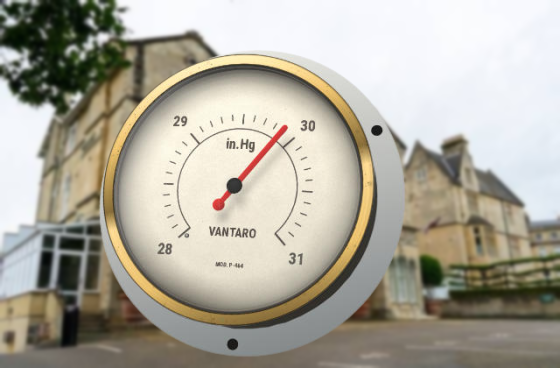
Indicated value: 29.9 inHg
